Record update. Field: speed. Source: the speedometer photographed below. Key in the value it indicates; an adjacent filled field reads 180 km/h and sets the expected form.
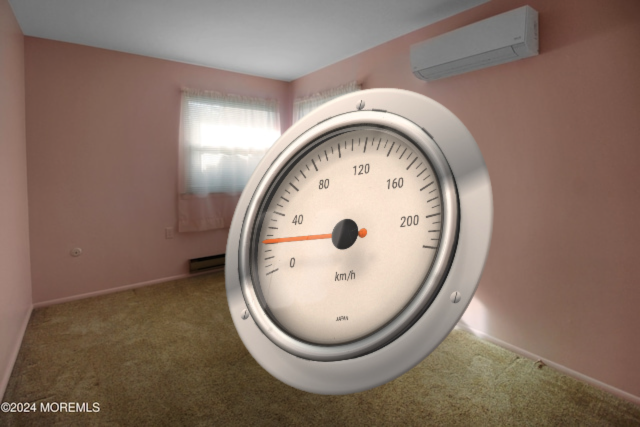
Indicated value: 20 km/h
